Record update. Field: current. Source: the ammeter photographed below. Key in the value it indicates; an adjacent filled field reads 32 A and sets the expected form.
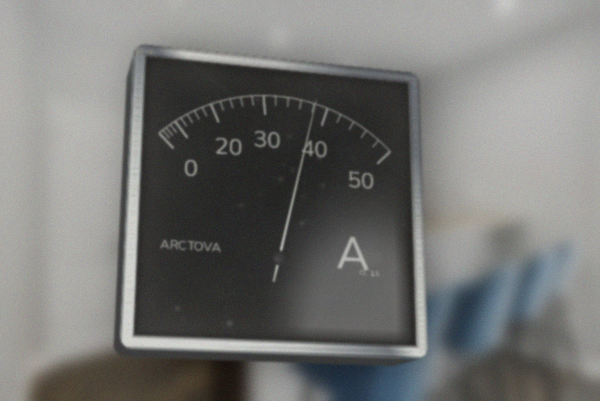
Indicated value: 38 A
